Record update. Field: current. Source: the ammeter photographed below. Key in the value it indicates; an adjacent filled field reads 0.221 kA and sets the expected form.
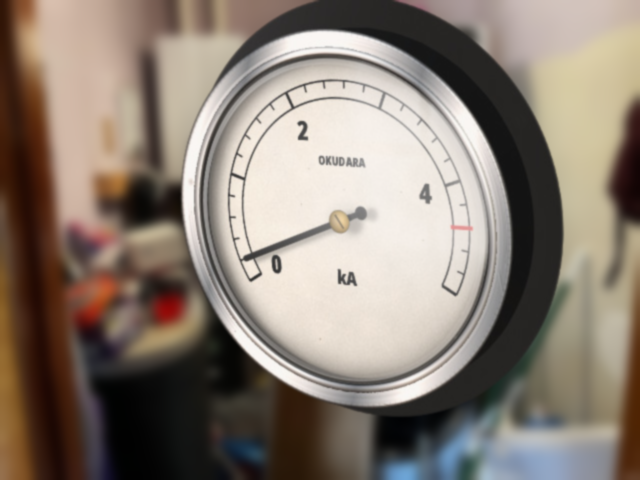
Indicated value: 0.2 kA
